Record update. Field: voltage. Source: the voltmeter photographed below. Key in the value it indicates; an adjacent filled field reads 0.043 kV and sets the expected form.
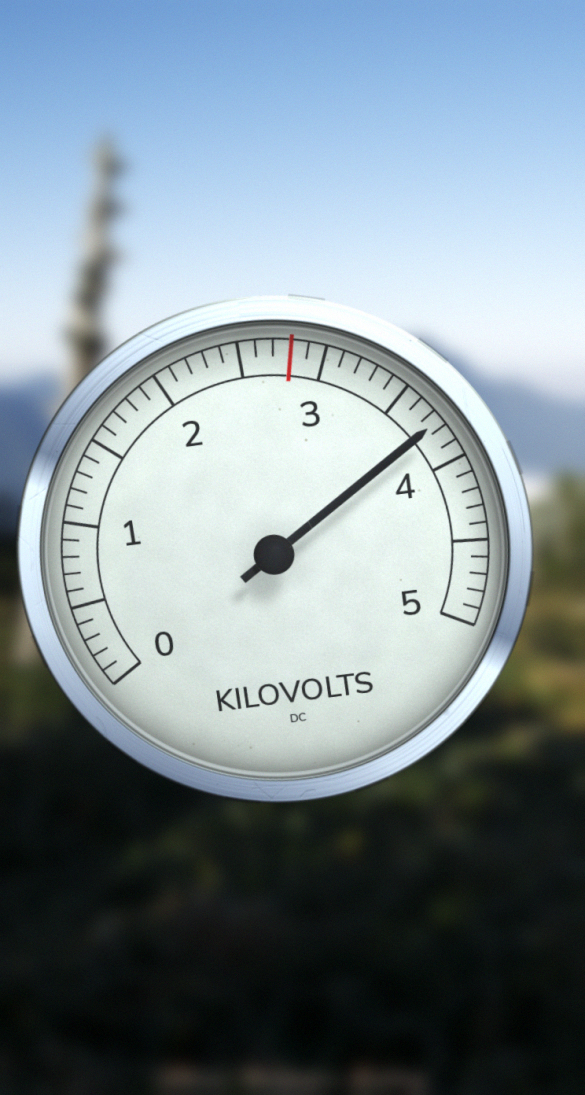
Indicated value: 3.75 kV
